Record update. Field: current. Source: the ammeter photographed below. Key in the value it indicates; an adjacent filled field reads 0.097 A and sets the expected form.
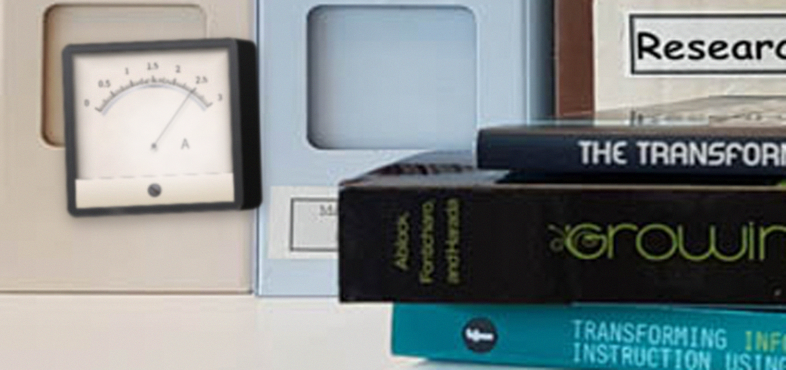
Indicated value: 2.5 A
